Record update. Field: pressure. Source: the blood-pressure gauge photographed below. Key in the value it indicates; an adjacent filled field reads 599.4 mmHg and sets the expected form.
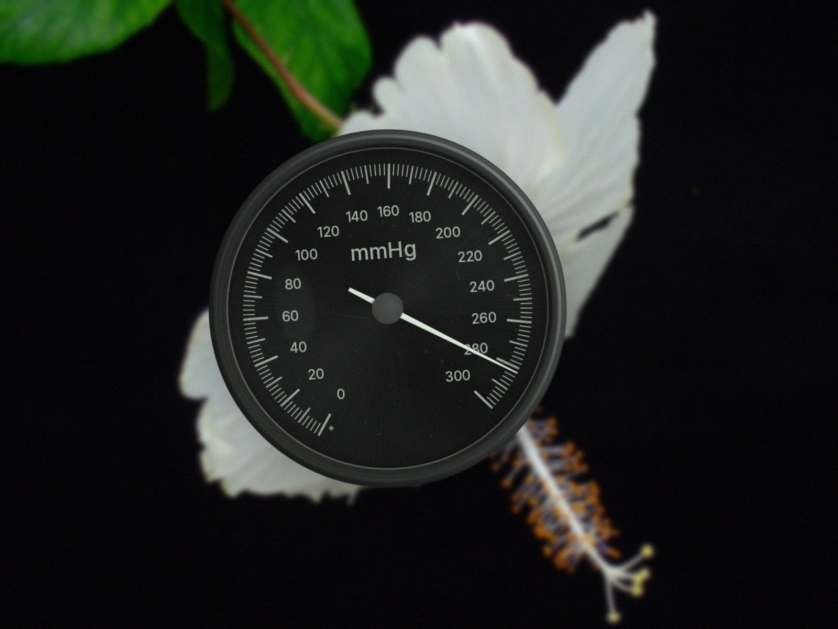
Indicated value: 282 mmHg
